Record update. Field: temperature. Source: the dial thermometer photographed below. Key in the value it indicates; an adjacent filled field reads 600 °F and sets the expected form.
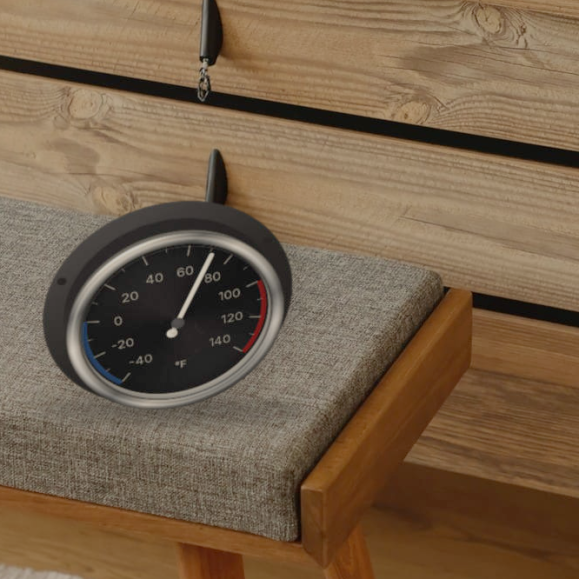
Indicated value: 70 °F
